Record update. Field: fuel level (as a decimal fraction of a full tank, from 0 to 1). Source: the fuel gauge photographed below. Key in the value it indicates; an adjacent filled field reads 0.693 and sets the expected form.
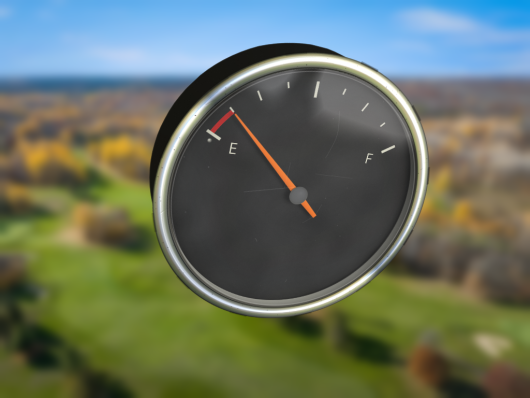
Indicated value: 0.125
